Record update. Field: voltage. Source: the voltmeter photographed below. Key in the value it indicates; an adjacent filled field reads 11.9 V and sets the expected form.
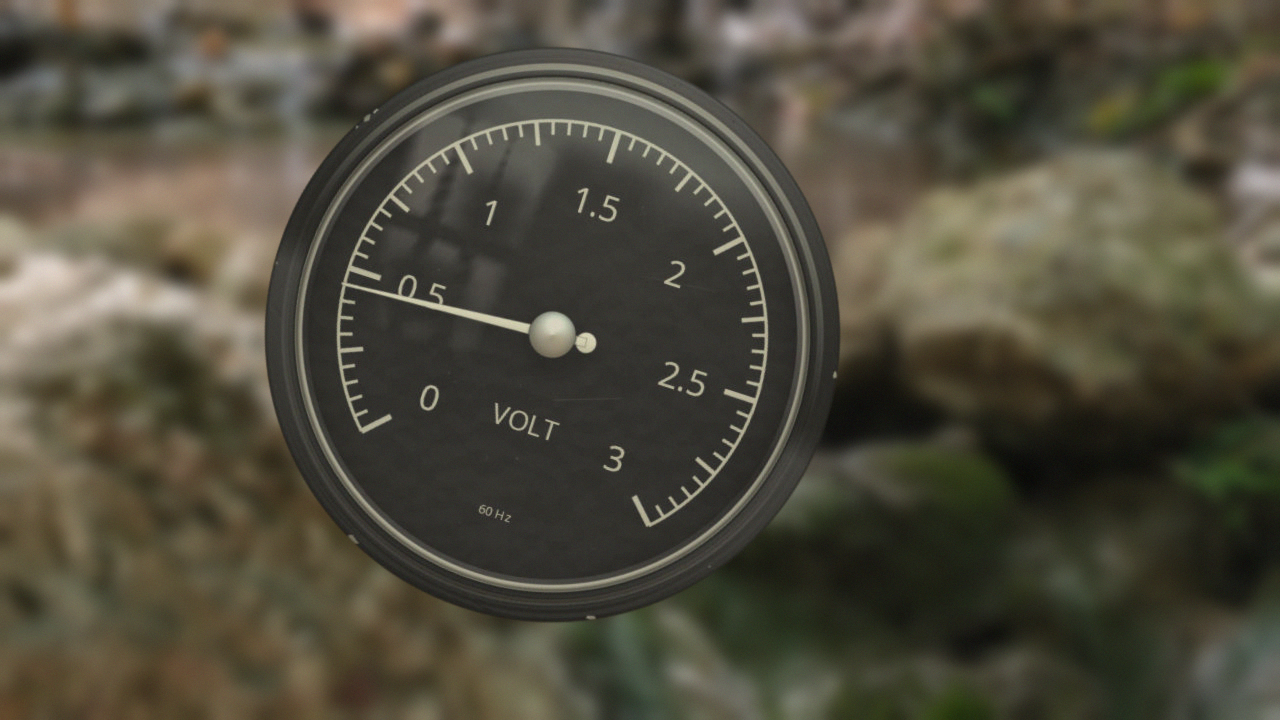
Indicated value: 0.45 V
